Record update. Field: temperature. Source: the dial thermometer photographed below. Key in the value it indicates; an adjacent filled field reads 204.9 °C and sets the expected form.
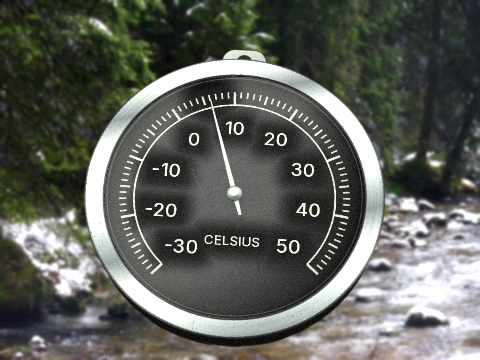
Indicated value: 6 °C
